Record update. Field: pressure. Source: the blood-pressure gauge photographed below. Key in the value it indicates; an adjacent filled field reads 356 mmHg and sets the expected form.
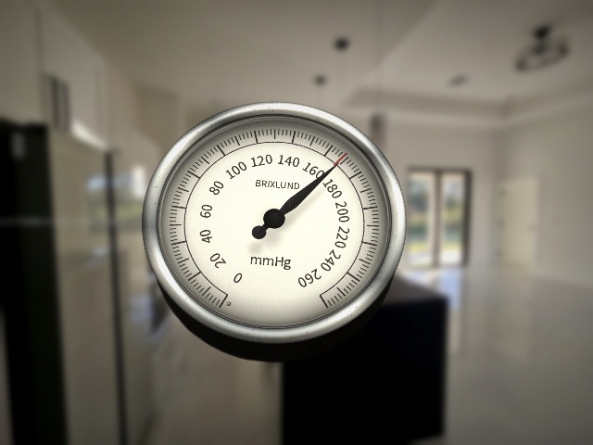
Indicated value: 170 mmHg
